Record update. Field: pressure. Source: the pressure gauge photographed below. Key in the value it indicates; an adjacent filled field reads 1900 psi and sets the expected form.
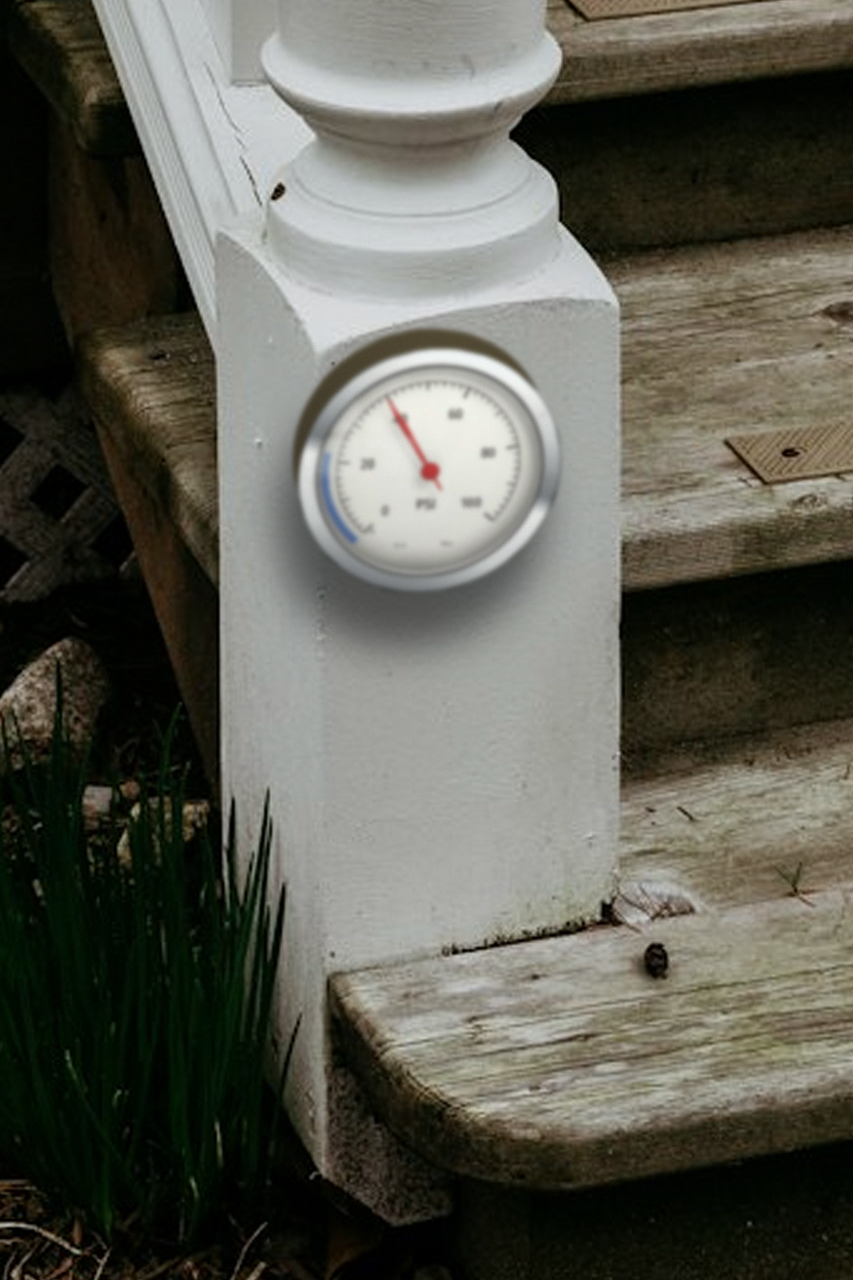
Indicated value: 40 psi
